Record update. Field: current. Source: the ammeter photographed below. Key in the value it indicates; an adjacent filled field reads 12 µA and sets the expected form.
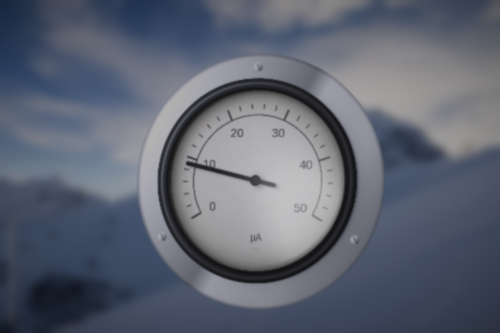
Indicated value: 9 µA
